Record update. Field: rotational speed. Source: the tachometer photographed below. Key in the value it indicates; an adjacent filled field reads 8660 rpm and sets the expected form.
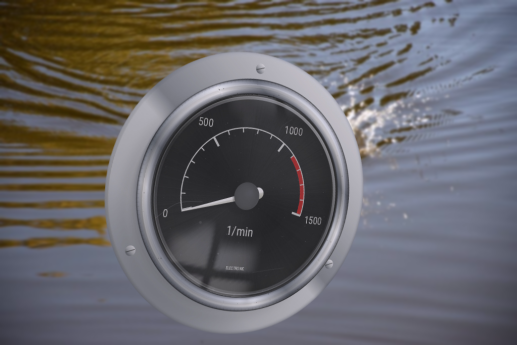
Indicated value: 0 rpm
